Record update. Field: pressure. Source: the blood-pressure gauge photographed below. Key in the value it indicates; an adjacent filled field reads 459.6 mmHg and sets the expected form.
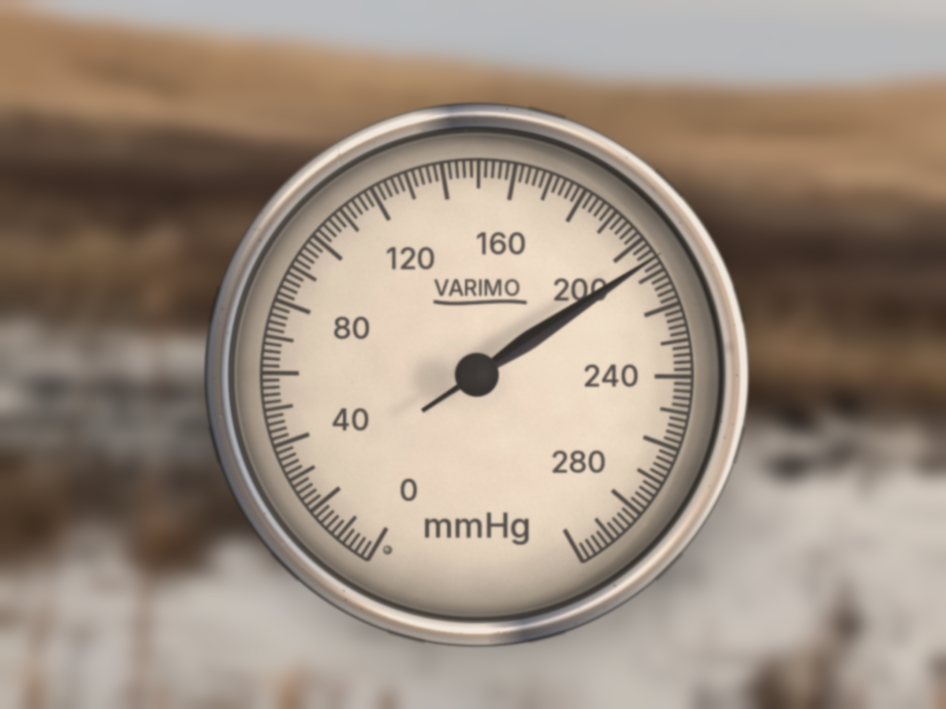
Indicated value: 206 mmHg
